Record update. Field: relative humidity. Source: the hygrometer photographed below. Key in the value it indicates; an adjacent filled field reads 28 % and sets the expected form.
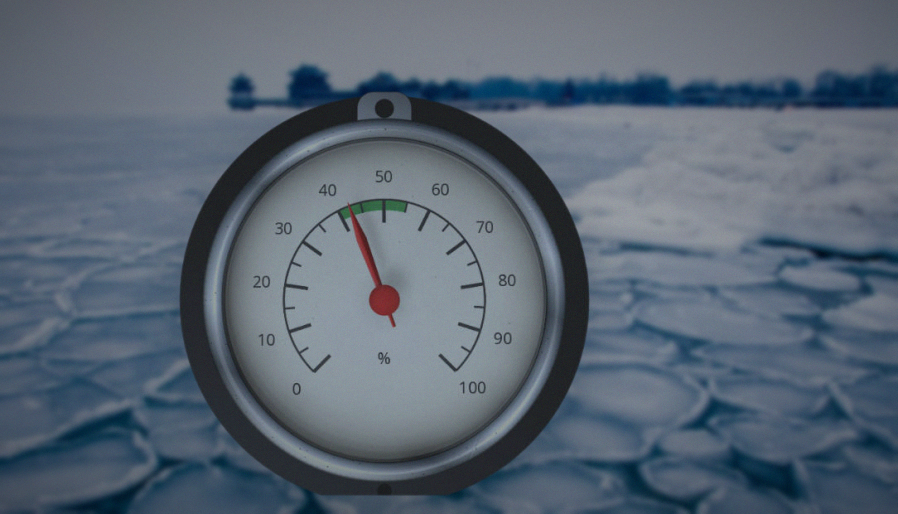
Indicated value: 42.5 %
